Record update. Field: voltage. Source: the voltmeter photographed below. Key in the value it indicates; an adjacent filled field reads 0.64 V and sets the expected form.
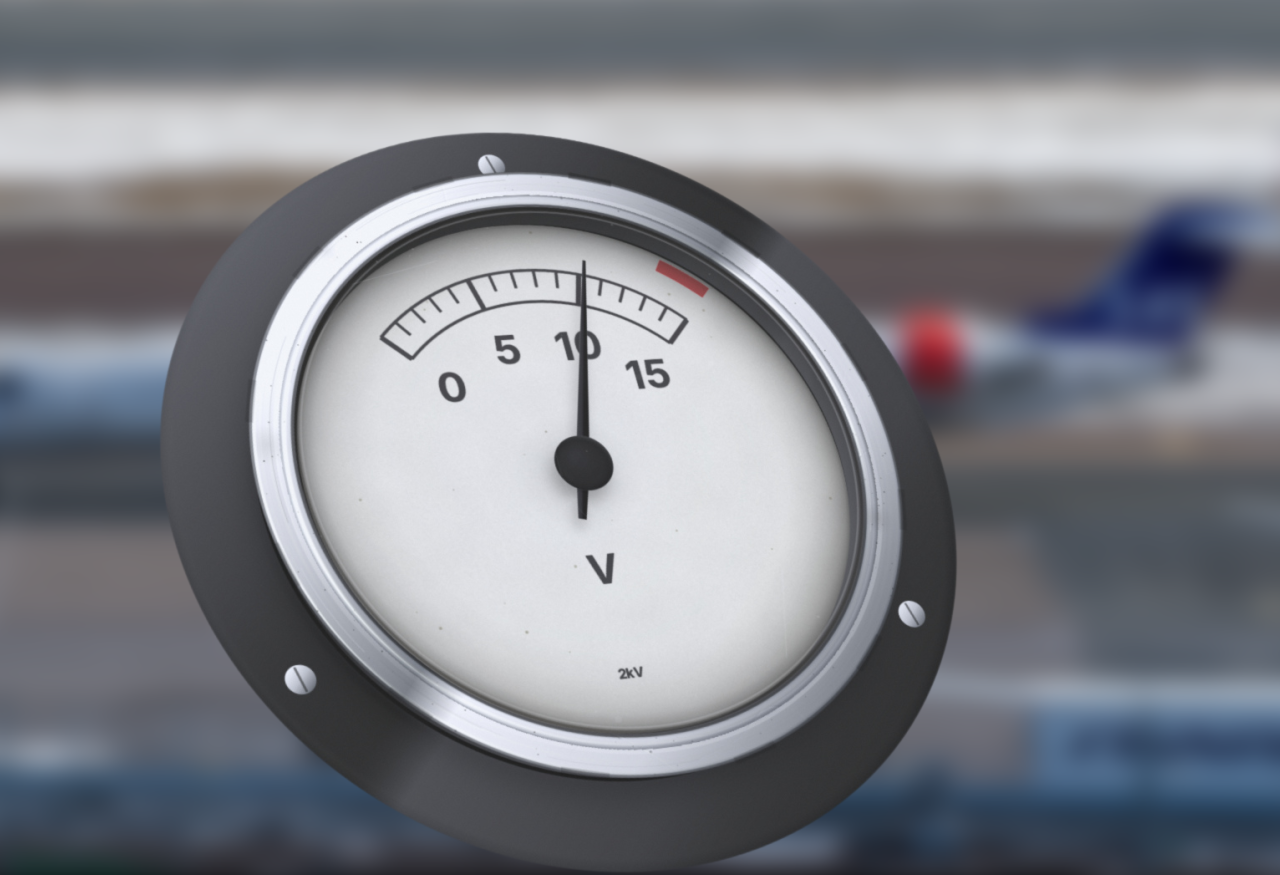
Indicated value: 10 V
